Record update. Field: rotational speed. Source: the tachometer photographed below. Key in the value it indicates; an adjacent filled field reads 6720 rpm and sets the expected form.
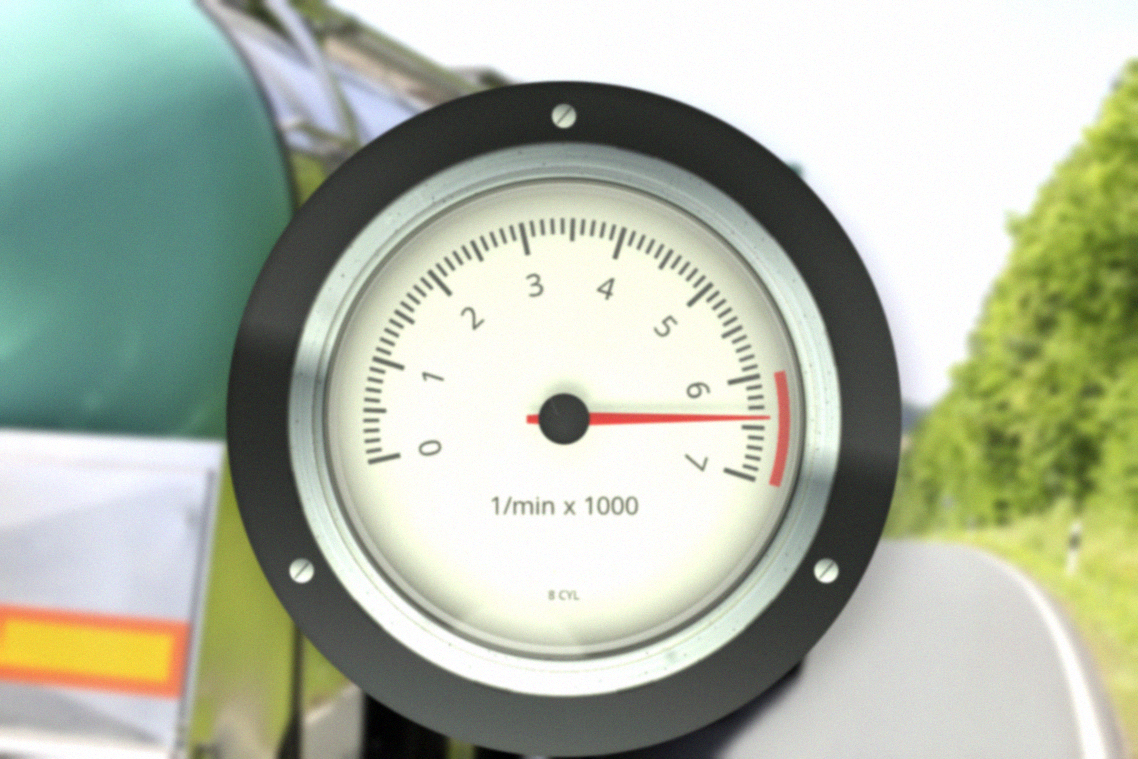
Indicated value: 6400 rpm
